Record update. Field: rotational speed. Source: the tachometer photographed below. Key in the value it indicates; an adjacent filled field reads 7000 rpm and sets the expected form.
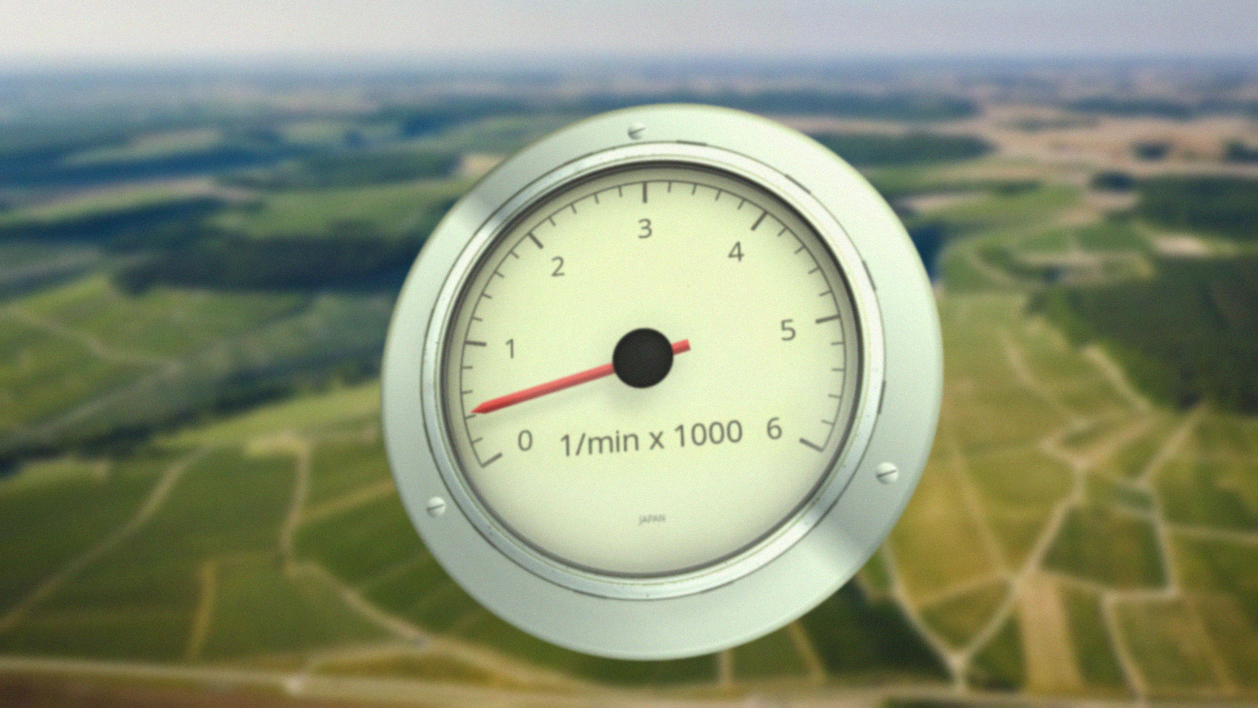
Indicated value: 400 rpm
